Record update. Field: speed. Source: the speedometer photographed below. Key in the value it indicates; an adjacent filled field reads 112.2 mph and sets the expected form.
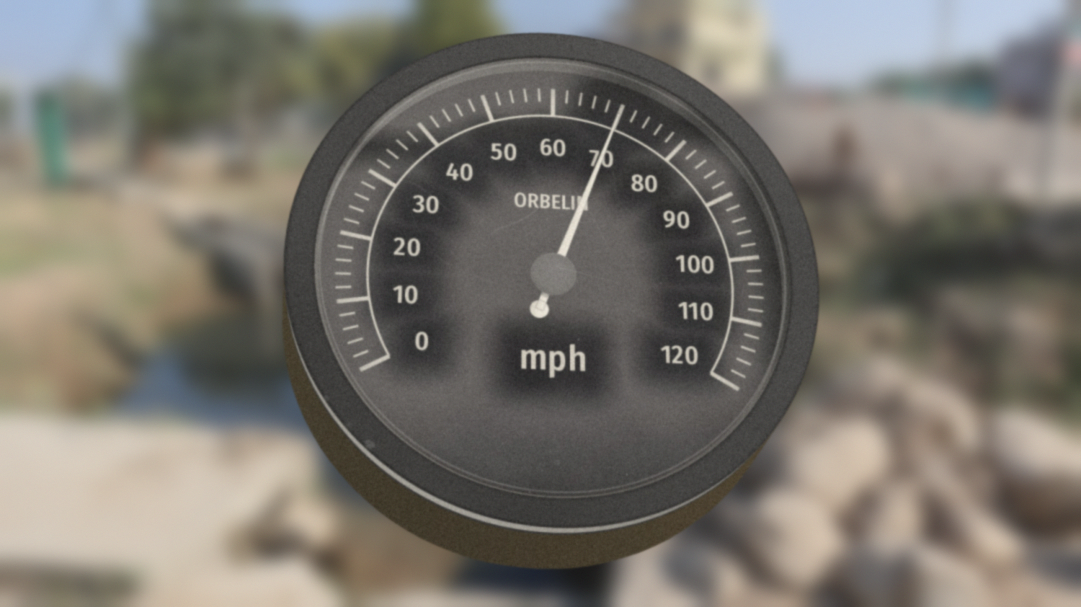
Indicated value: 70 mph
